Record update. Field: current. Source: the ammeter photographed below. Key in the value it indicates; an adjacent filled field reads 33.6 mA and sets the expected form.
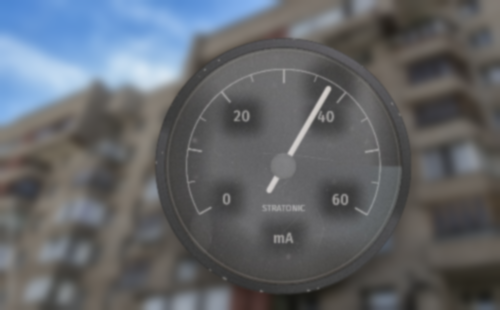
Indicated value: 37.5 mA
